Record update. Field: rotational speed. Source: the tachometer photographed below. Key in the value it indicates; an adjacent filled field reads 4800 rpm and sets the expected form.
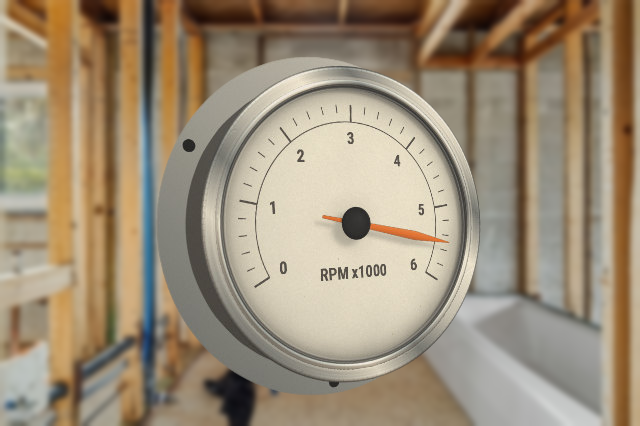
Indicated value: 5500 rpm
